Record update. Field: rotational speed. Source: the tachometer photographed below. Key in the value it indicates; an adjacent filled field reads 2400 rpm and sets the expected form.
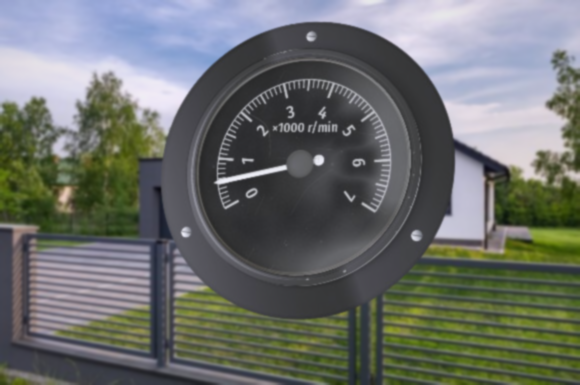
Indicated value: 500 rpm
